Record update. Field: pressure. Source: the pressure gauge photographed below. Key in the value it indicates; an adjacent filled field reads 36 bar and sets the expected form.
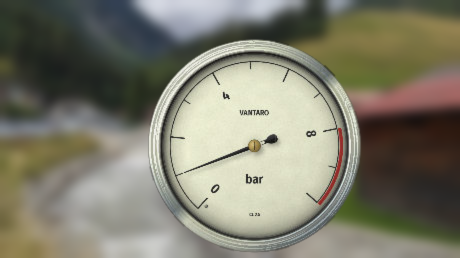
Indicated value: 1 bar
